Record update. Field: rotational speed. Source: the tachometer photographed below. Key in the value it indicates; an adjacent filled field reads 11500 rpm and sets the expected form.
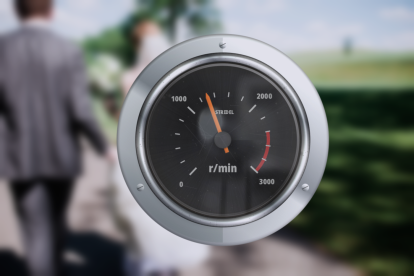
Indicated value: 1300 rpm
